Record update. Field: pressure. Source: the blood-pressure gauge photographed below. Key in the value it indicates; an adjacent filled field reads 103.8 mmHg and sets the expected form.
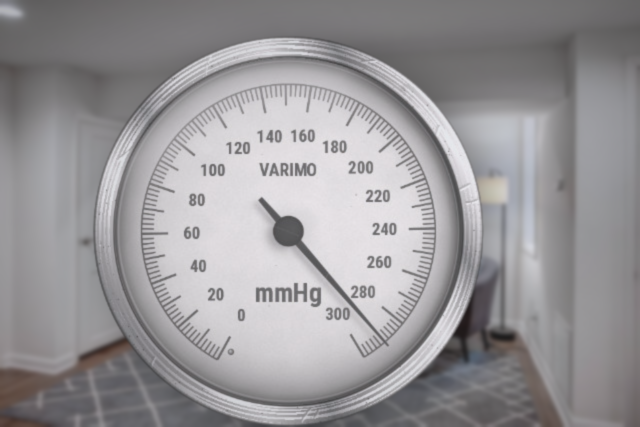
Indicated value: 290 mmHg
